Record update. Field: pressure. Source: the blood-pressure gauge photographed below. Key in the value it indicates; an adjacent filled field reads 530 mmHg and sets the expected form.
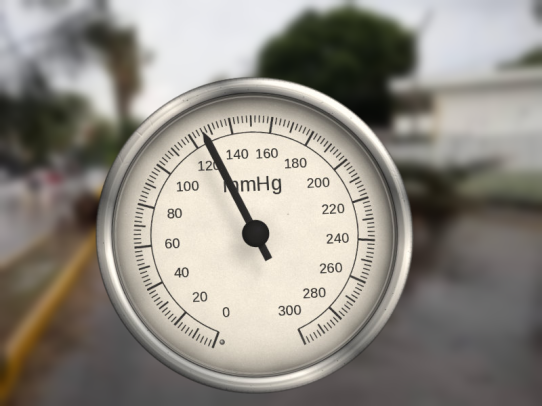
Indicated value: 126 mmHg
